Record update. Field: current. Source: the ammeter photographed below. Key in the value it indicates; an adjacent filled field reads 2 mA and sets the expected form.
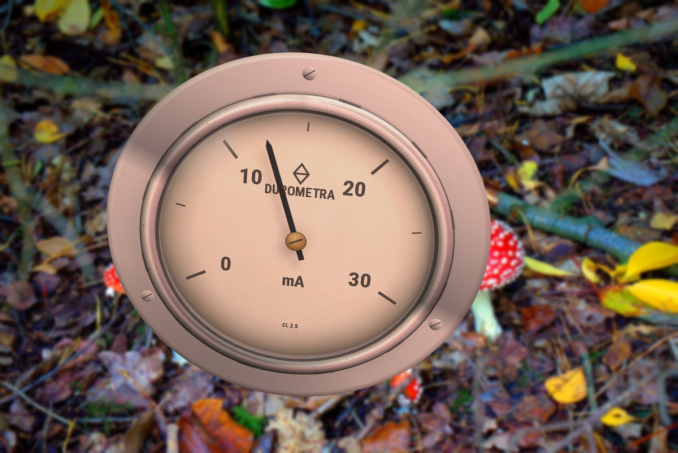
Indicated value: 12.5 mA
